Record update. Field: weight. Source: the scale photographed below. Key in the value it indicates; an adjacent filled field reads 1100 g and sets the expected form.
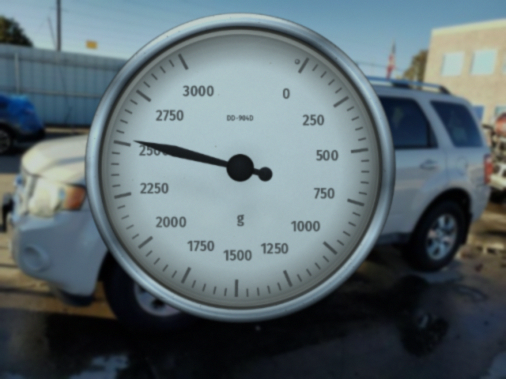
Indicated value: 2525 g
